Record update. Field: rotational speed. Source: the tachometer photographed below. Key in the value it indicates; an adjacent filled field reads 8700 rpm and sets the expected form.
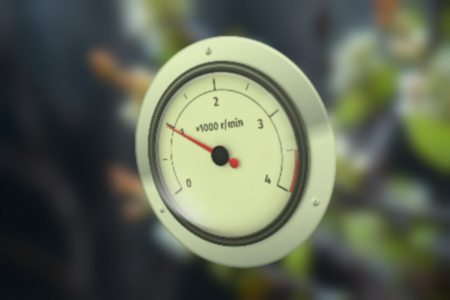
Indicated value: 1000 rpm
